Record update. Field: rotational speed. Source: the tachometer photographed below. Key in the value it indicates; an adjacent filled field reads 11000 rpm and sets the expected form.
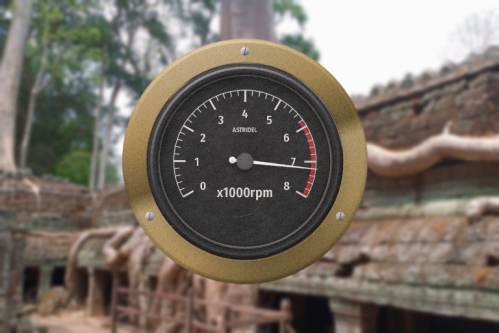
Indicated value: 7200 rpm
